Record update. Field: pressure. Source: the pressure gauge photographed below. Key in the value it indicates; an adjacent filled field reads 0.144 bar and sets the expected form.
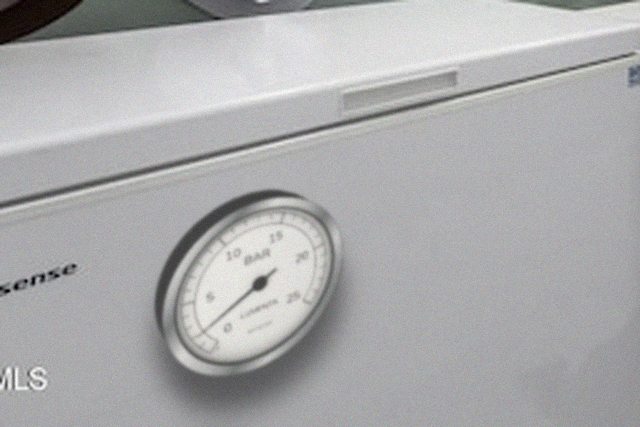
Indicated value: 2 bar
